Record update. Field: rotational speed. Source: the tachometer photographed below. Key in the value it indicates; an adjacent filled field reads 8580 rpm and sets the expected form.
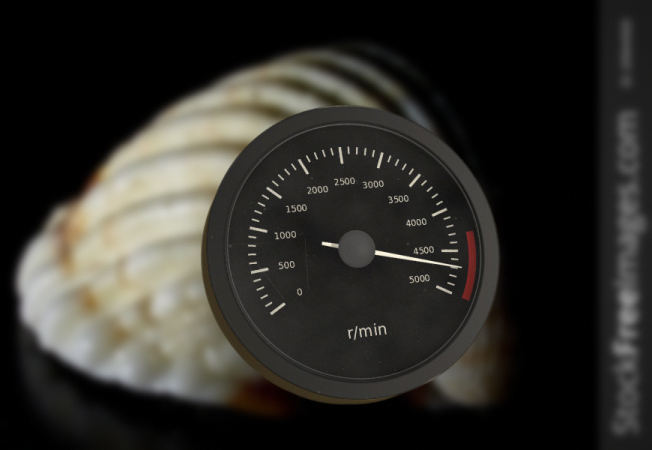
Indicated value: 4700 rpm
